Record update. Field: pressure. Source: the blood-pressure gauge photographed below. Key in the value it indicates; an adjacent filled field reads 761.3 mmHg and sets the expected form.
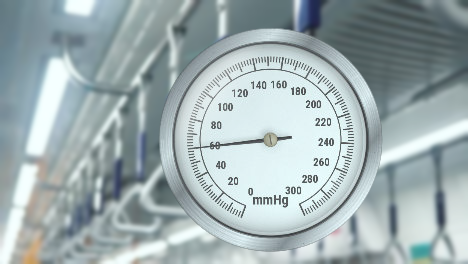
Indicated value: 60 mmHg
